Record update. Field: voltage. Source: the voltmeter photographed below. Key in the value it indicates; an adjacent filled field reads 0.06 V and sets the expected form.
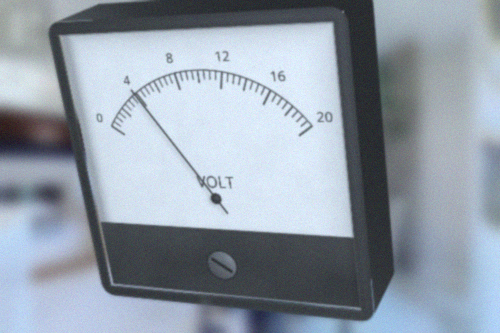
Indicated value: 4 V
